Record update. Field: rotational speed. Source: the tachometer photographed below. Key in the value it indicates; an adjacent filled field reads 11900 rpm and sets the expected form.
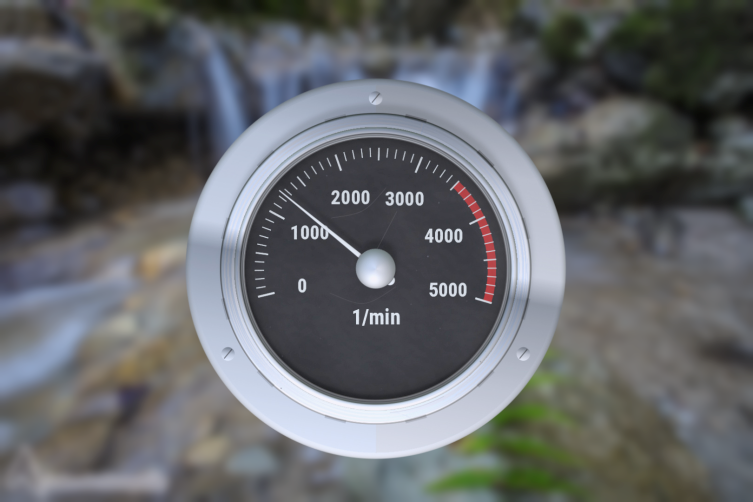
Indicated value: 1250 rpm
